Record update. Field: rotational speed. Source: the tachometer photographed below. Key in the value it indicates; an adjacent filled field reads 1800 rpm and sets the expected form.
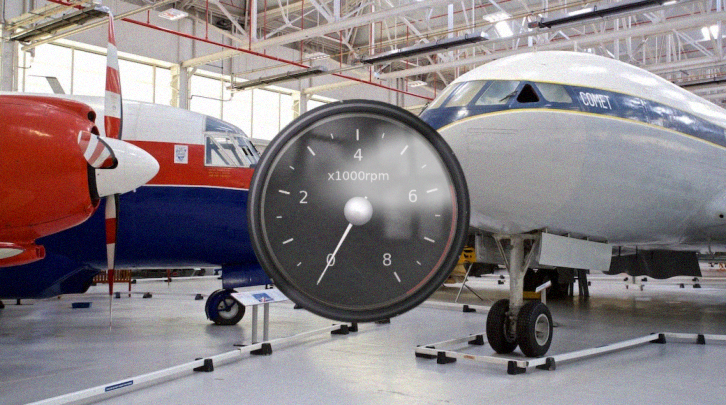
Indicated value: 0 rpm
